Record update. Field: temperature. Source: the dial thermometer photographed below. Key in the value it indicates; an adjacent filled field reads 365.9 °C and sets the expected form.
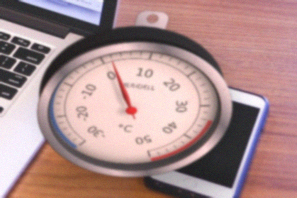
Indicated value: 2 °C
